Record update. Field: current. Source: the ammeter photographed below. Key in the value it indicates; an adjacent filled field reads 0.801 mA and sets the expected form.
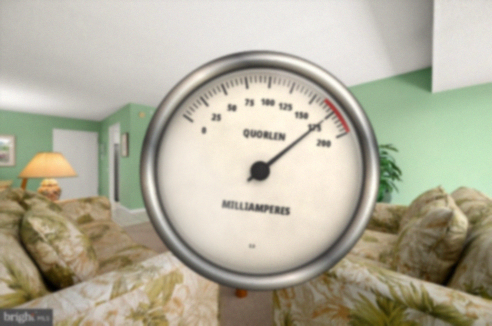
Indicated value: 175 mA
